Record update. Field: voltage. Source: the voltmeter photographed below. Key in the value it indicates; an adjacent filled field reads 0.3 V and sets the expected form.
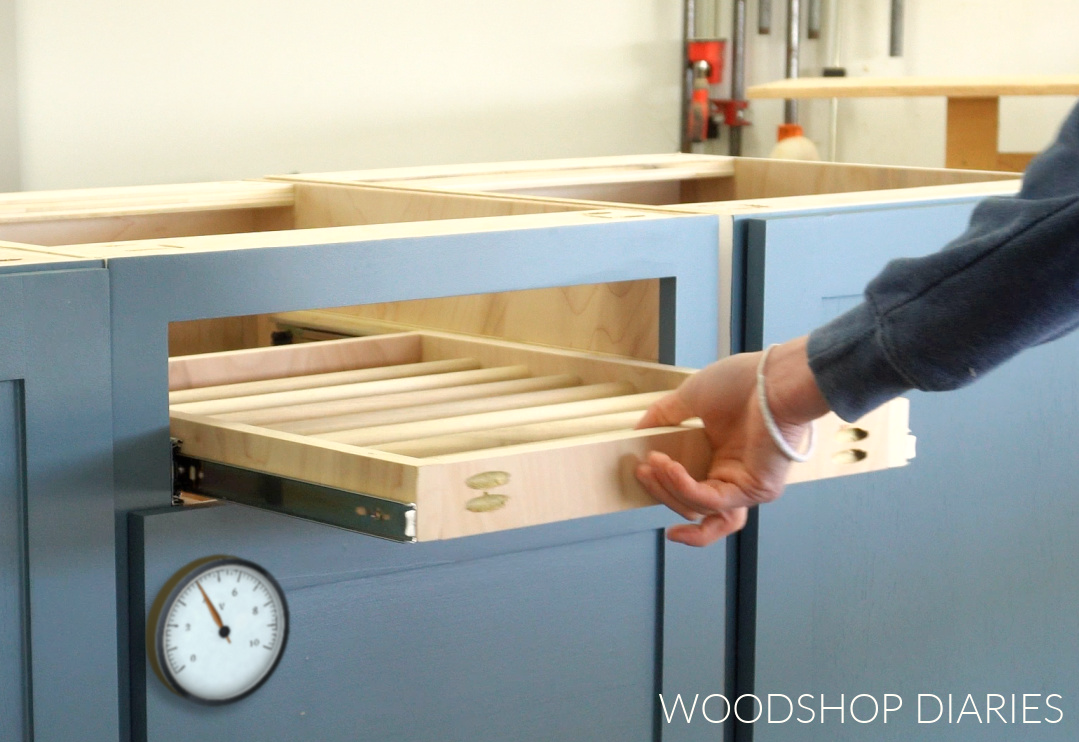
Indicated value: 4 V
